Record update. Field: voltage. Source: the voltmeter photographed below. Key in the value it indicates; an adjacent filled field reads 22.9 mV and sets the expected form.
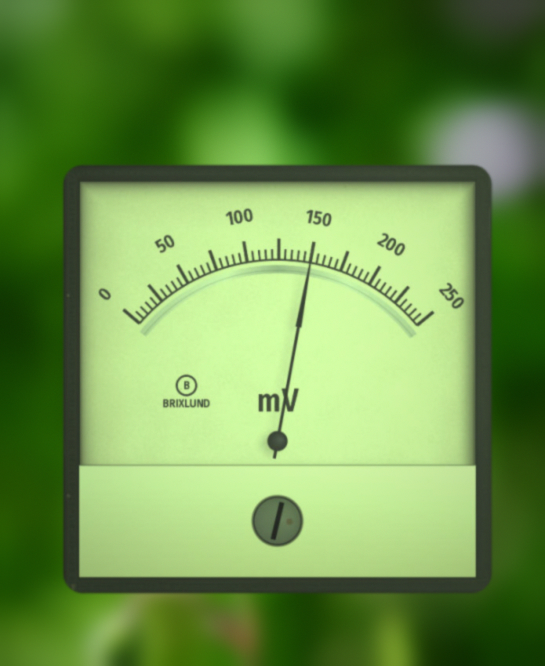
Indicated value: 150 mV
